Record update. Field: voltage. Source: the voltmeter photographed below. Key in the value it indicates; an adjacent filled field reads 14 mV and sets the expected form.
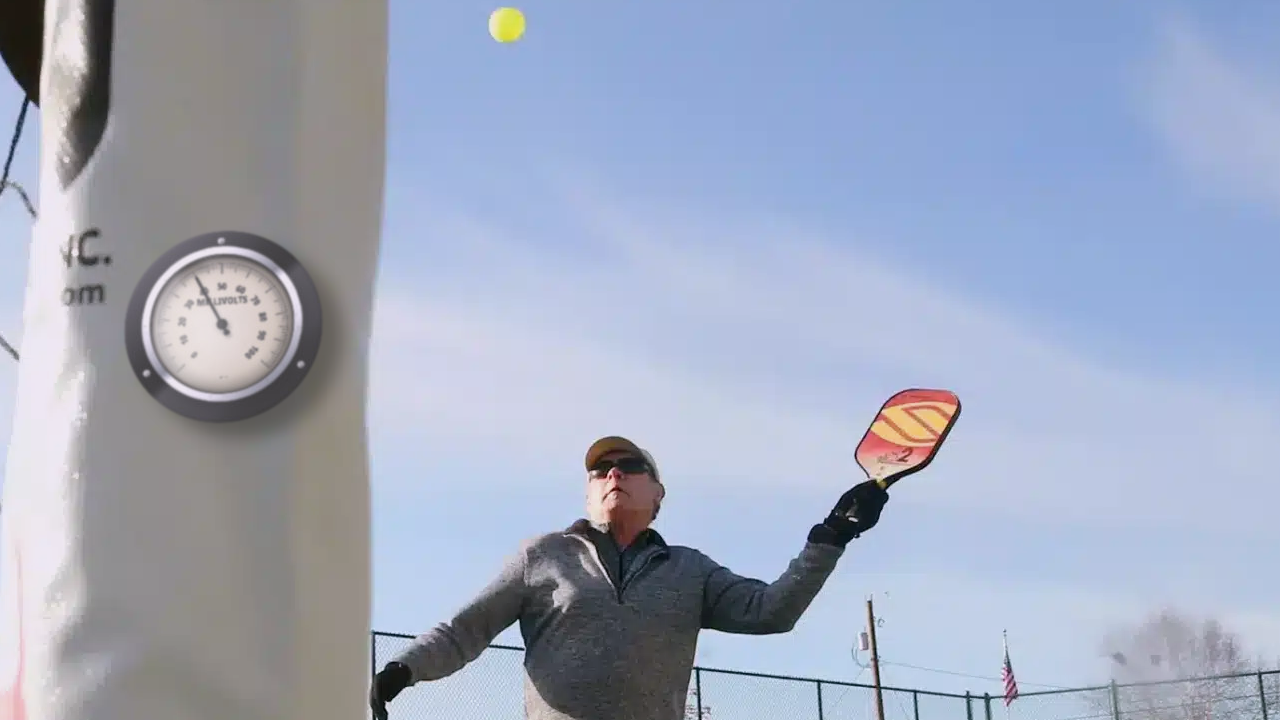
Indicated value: 40 mV
